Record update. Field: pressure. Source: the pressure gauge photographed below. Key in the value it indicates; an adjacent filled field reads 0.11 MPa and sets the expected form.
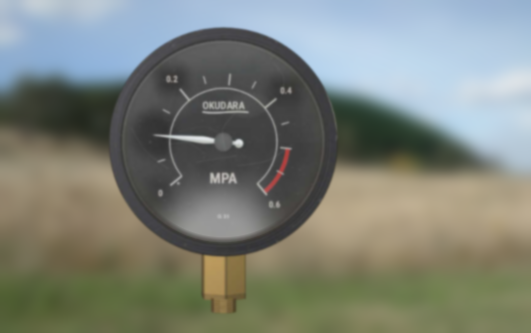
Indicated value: 0.1 MPa
